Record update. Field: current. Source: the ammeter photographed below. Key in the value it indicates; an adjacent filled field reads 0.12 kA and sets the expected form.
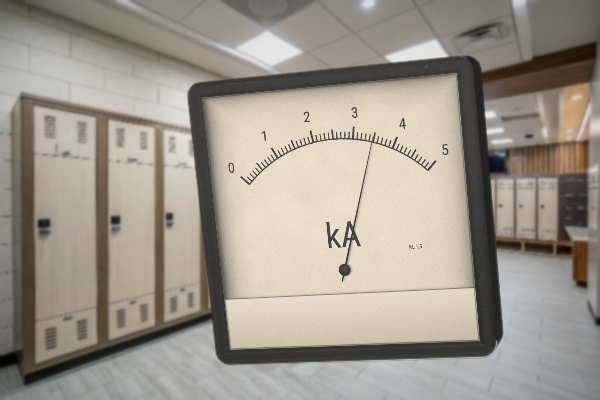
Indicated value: 3.5 kA
